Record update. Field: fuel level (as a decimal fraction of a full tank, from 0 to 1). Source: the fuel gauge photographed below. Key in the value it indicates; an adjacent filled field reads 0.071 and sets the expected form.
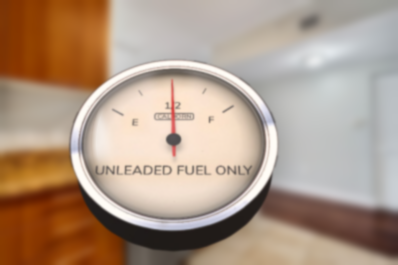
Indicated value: 0.5
